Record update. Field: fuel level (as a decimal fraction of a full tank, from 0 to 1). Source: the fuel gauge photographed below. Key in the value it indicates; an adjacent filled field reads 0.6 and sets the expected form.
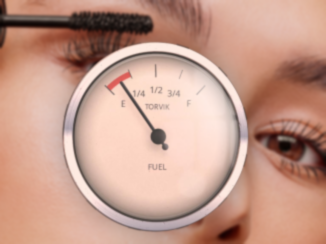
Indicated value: 0.125
